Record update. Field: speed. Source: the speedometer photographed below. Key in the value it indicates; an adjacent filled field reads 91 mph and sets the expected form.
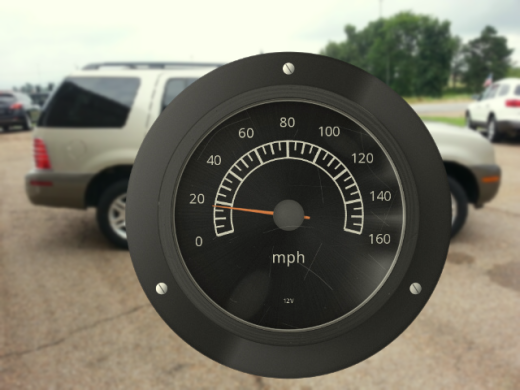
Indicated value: 17.5 mph
